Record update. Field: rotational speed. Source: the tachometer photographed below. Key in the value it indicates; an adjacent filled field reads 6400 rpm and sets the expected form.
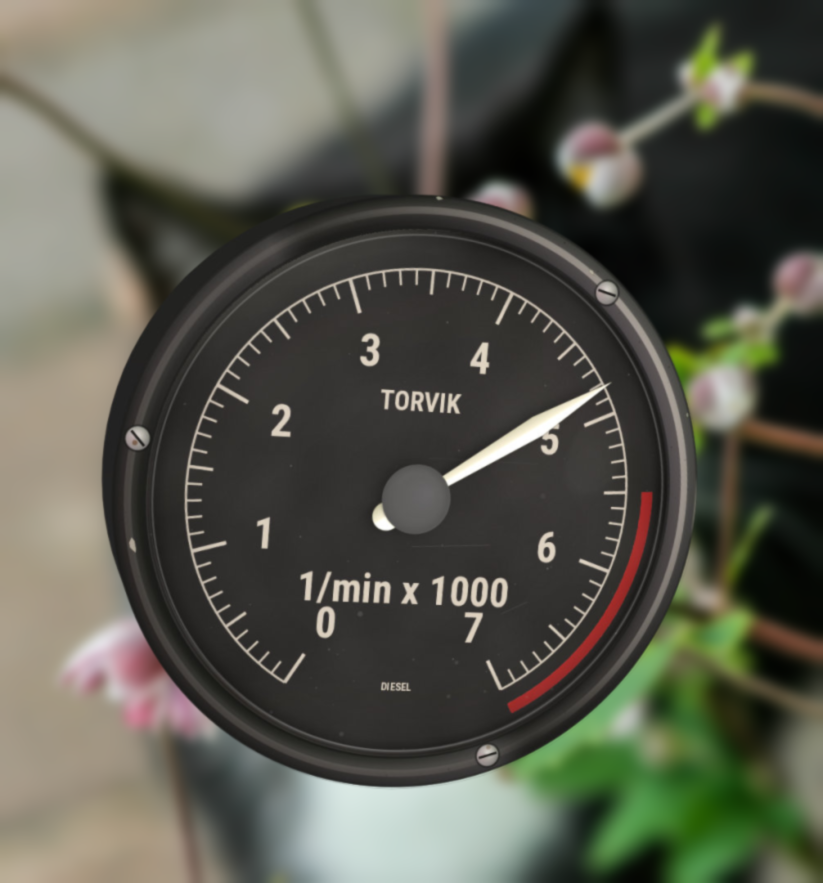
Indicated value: 4800 rpm
